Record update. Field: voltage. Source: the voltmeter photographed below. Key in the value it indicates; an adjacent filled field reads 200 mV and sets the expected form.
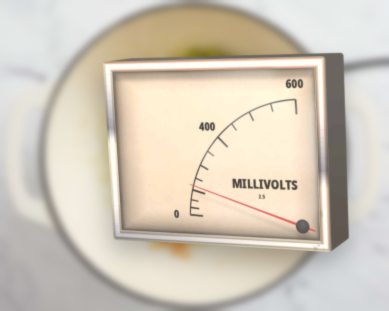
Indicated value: 225 mV
